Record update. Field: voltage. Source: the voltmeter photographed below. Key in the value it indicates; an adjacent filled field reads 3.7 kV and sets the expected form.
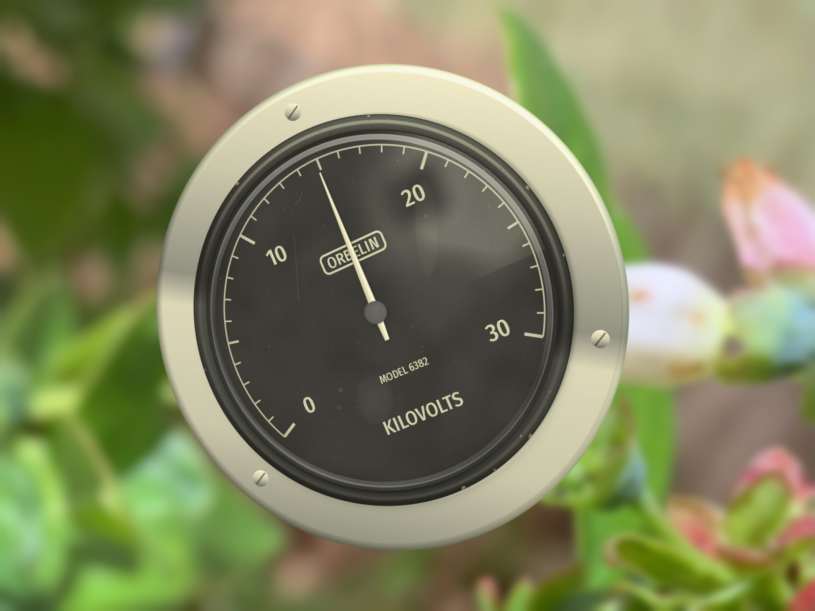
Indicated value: 15 kV
